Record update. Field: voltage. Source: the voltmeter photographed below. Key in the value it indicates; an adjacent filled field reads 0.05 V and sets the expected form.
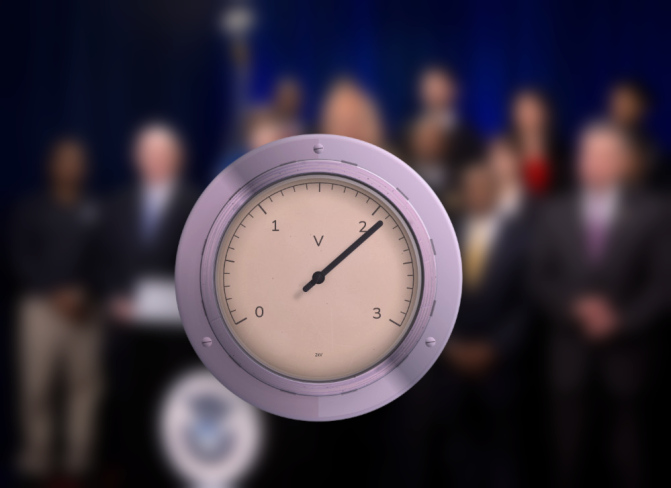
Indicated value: 2.1 V
